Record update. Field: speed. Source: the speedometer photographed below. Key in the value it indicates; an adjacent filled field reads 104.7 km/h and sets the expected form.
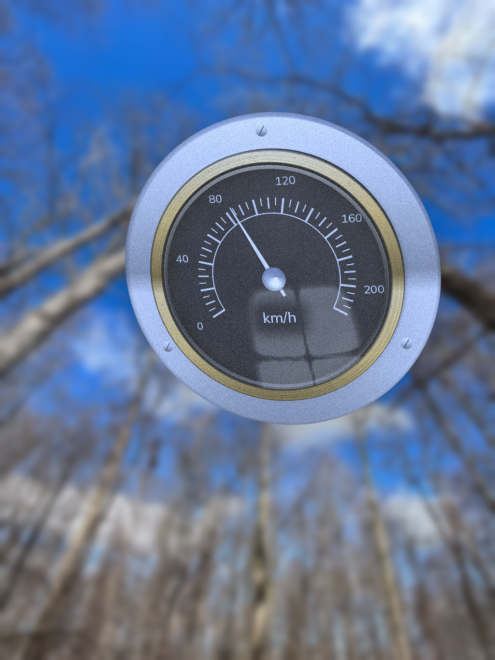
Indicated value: 85 km/h
